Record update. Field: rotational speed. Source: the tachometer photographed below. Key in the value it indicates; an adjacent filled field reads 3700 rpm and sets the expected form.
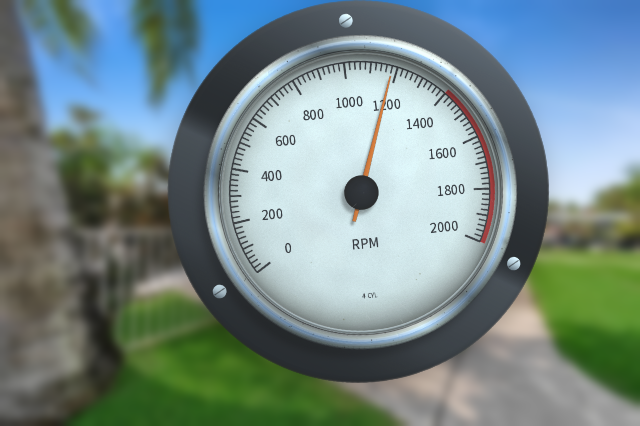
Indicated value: 1180 rpm
